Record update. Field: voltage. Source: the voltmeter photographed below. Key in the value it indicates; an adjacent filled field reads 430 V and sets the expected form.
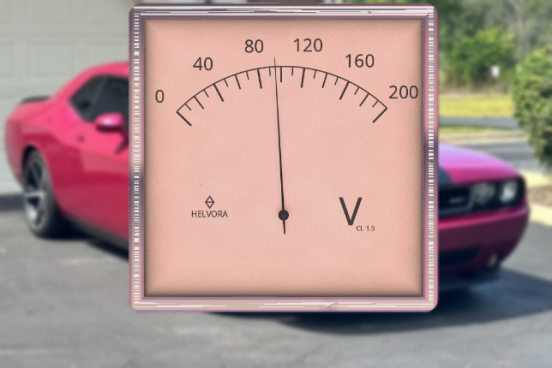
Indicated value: 95 V
